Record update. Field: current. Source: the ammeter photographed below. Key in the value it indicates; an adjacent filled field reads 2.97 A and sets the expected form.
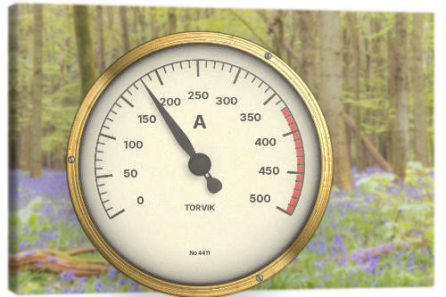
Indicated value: 180 A
